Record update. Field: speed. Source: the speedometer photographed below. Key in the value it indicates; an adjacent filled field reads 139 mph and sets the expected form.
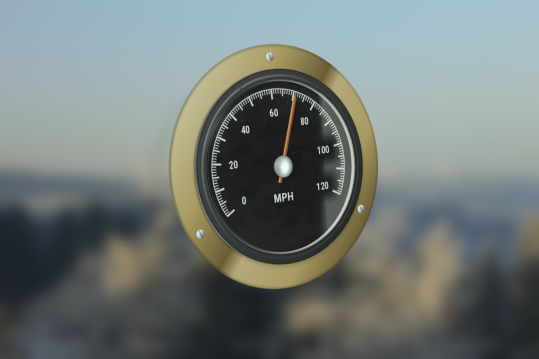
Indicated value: 70 mph
